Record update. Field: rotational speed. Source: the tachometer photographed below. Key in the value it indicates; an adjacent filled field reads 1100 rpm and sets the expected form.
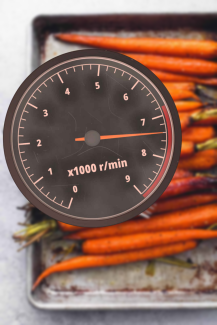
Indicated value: 7400 rpm
